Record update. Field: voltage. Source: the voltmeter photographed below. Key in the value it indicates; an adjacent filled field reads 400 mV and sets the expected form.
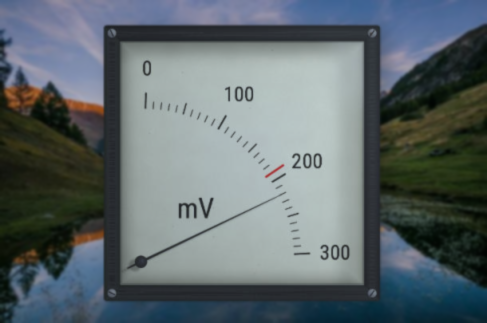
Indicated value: 220 mV
